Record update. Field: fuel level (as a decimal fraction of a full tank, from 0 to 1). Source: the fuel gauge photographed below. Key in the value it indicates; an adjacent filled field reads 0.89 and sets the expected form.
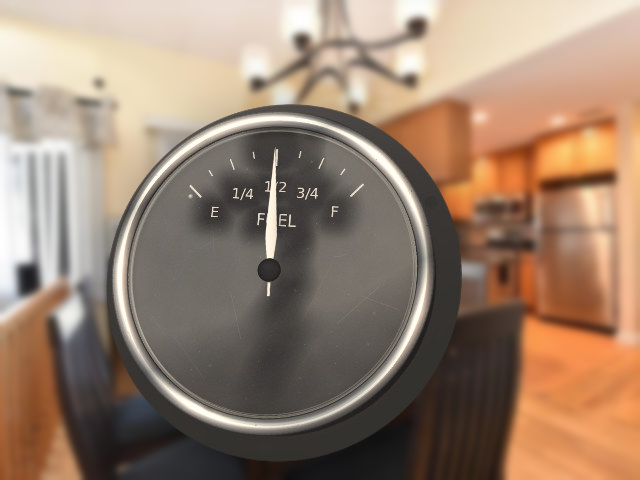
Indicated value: 0.5
